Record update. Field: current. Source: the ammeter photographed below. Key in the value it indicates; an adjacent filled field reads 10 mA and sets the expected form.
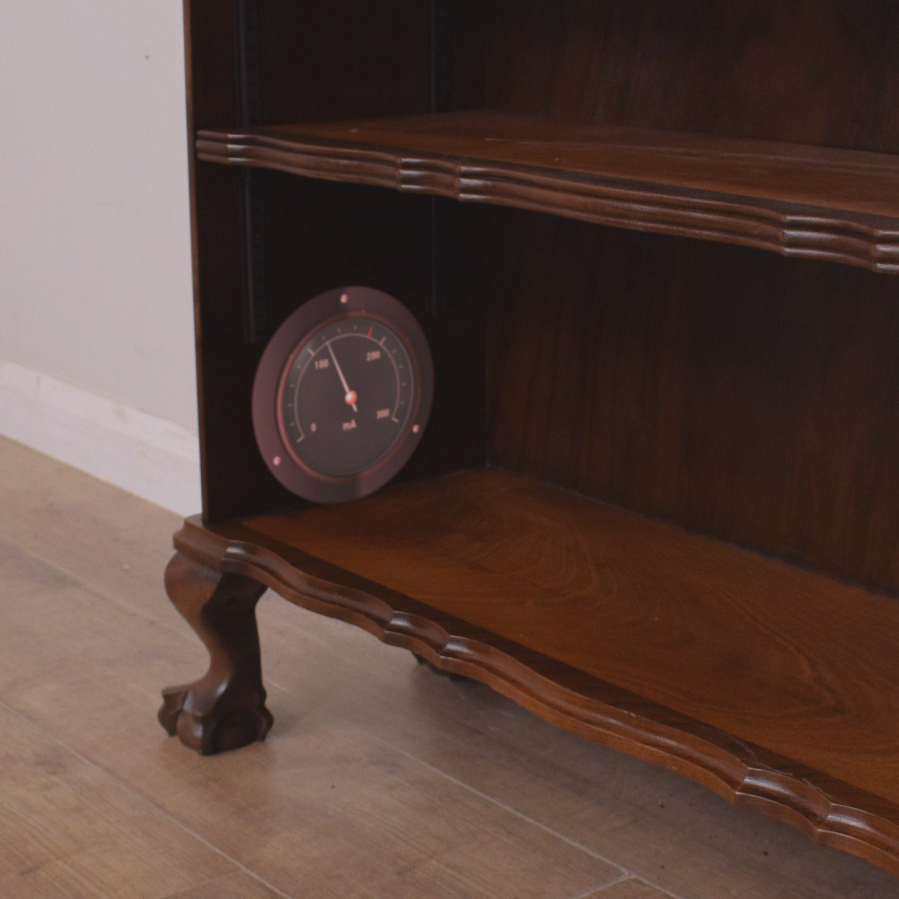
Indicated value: 120 mA
